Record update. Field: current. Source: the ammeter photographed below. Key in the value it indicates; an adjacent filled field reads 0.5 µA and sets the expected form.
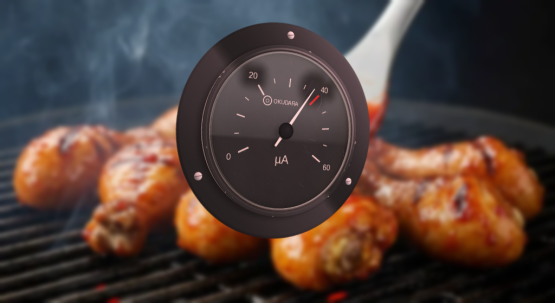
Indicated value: 37.5 µA
